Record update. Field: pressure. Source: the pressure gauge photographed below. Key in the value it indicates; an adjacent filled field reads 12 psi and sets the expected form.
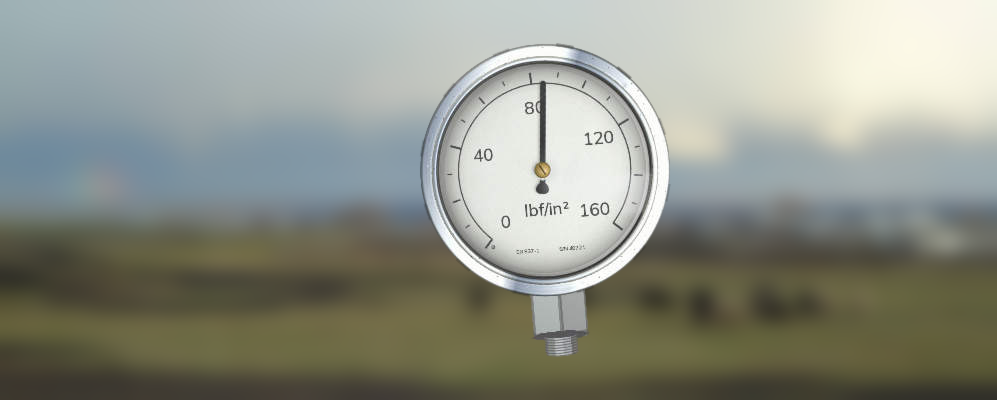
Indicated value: 85 psi
